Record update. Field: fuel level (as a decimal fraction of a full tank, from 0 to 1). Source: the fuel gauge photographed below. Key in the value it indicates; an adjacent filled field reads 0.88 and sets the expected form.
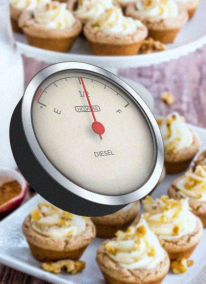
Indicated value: 0.5
